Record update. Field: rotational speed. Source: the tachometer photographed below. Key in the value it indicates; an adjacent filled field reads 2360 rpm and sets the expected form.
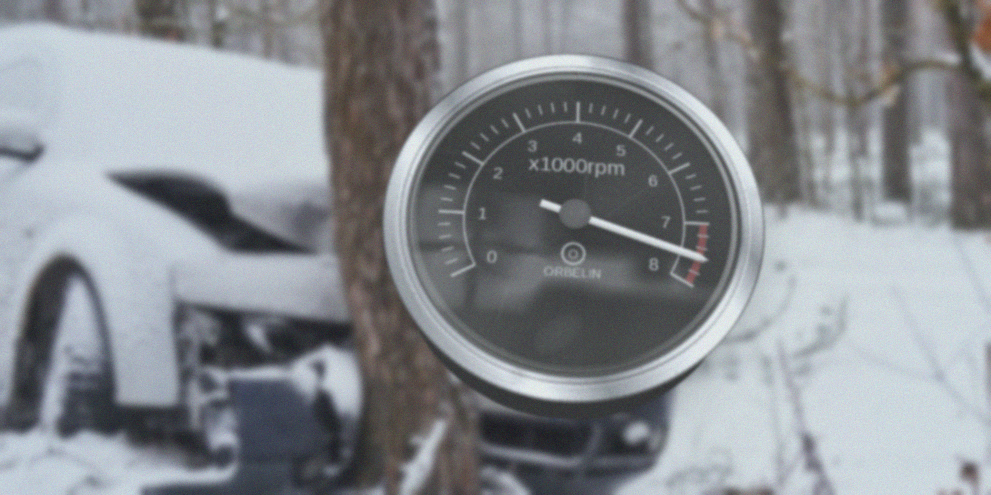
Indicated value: 7600 rpm
